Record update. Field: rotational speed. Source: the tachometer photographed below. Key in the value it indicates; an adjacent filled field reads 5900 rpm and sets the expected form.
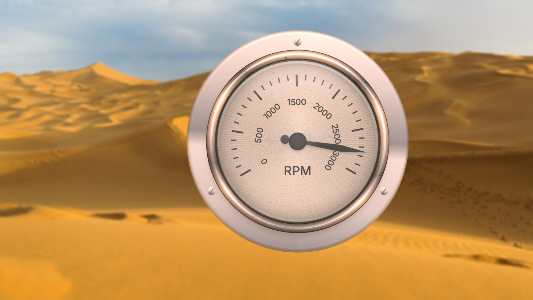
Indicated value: 2750 rpm
